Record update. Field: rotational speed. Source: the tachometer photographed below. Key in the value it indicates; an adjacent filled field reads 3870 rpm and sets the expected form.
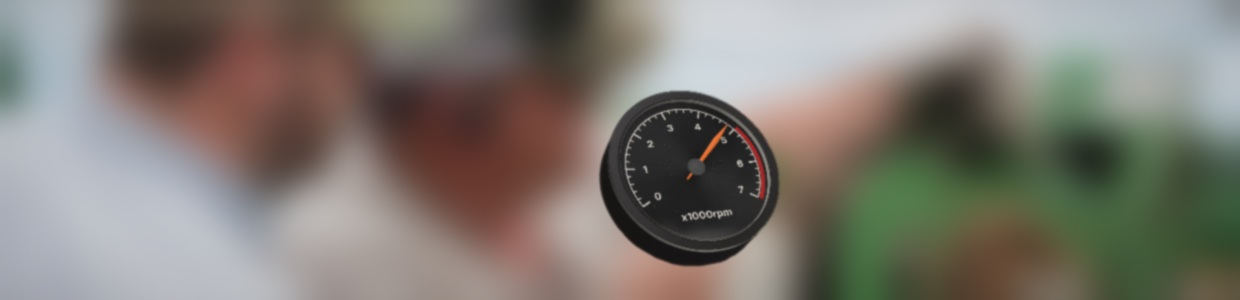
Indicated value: 4800 rpm
